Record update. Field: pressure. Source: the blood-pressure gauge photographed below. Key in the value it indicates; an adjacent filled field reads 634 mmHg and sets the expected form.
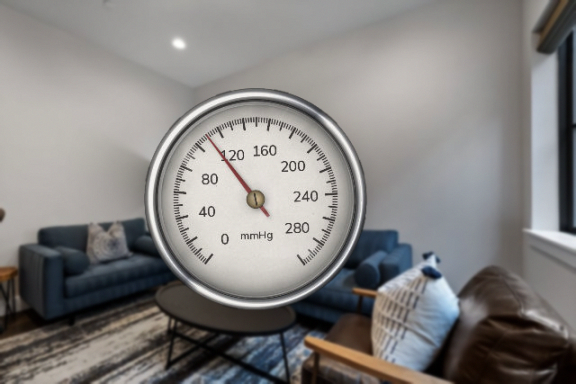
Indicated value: 110 mmHg
